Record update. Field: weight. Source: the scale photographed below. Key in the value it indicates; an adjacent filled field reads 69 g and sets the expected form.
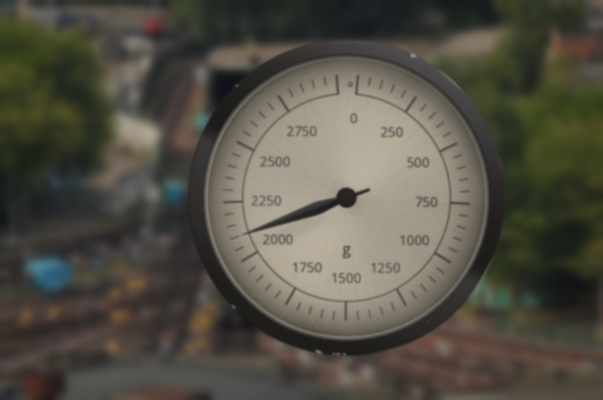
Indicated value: 2100 g
